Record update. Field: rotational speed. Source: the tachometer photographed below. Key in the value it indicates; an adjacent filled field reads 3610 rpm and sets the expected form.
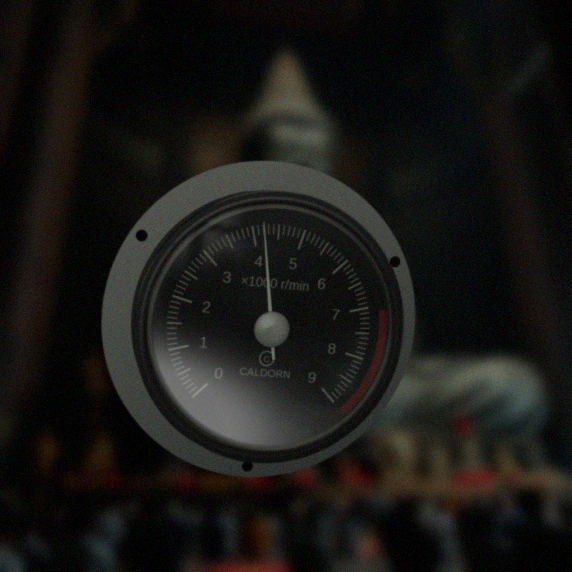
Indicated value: 4200 rpm
